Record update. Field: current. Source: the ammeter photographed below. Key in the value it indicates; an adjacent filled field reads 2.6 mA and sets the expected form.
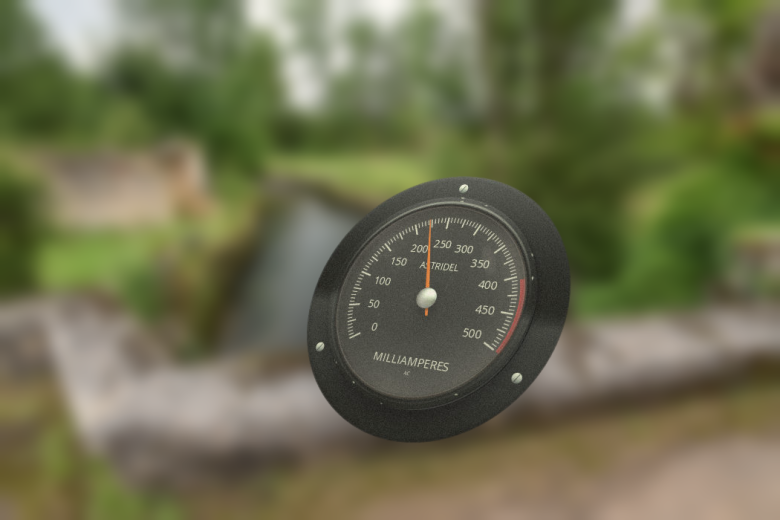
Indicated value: 225 mA
